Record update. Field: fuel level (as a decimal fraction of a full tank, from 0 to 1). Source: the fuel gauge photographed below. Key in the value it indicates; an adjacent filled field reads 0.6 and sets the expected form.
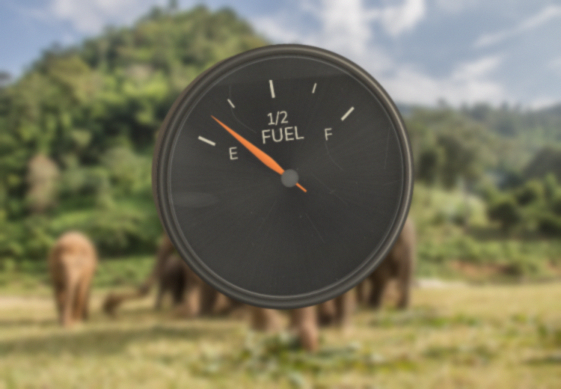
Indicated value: 0.125
